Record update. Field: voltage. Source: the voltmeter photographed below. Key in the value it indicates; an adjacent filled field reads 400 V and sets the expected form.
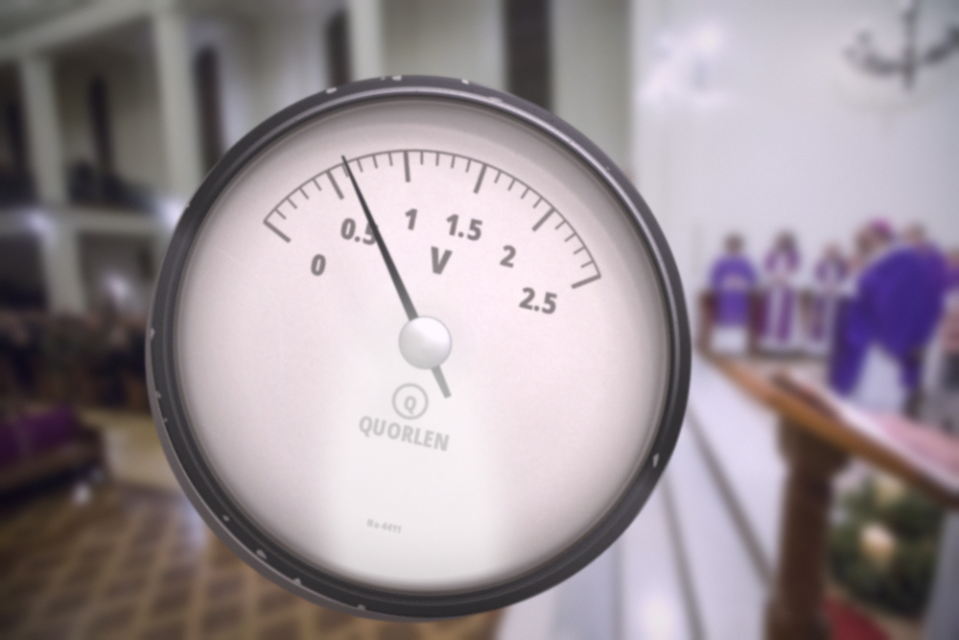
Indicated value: 0.6 V
